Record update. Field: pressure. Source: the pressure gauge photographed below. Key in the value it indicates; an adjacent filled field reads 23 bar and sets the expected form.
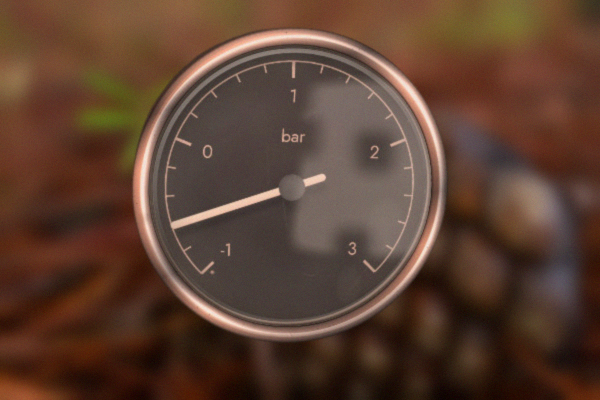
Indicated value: -0.6 bar
